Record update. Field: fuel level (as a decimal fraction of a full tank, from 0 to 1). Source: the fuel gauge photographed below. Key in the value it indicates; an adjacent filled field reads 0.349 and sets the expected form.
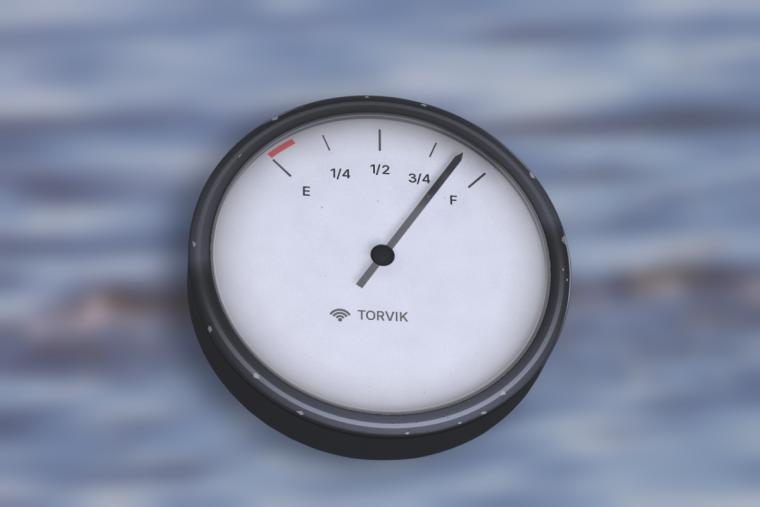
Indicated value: 0.875
